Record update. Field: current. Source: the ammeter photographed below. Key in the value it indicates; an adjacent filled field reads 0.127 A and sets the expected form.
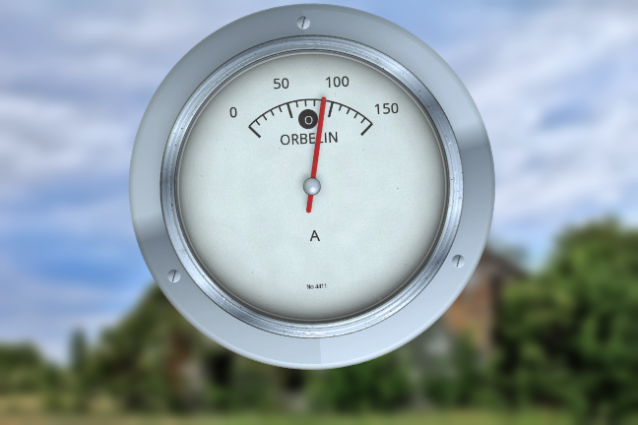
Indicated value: 90 A
